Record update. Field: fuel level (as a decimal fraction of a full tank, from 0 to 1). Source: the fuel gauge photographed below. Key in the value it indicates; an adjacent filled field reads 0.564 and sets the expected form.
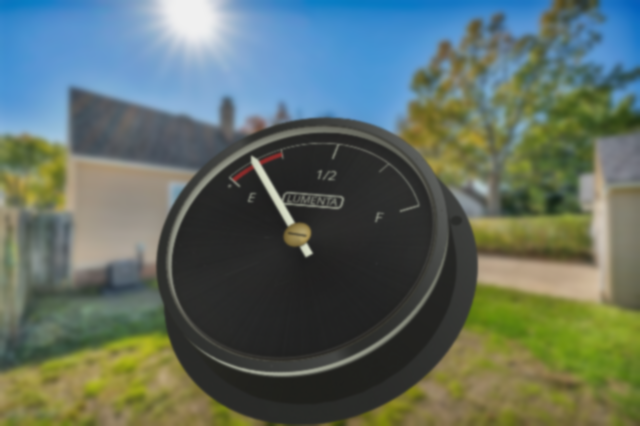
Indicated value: 0.125
